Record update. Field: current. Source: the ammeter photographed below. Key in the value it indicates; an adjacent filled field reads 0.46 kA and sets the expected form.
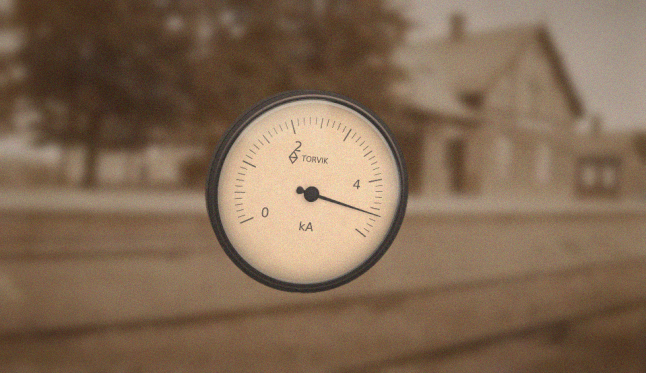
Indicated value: 4.6 kA
